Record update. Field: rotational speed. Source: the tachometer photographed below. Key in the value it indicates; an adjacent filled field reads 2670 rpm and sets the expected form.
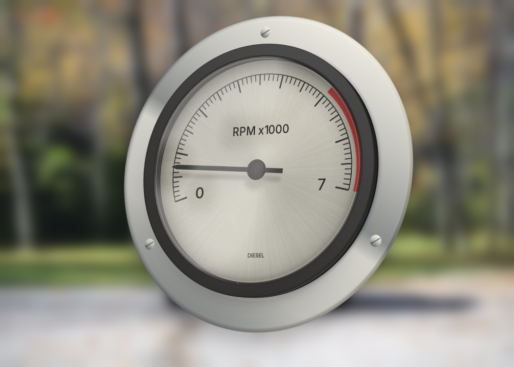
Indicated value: 700 rpm
